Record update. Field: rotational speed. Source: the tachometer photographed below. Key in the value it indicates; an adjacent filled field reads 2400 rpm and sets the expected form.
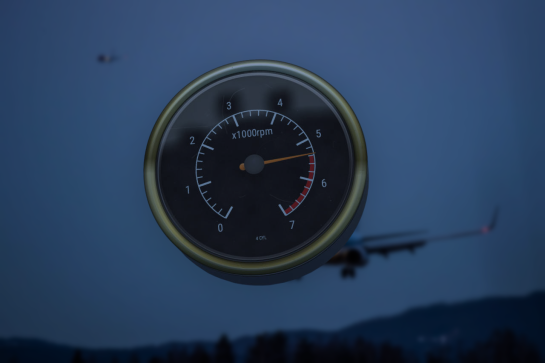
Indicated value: 5400 rpm
